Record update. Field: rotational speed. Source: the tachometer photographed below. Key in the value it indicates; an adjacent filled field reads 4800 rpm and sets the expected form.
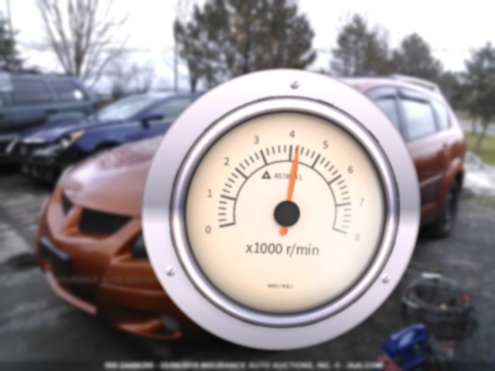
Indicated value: 4200 rpm
